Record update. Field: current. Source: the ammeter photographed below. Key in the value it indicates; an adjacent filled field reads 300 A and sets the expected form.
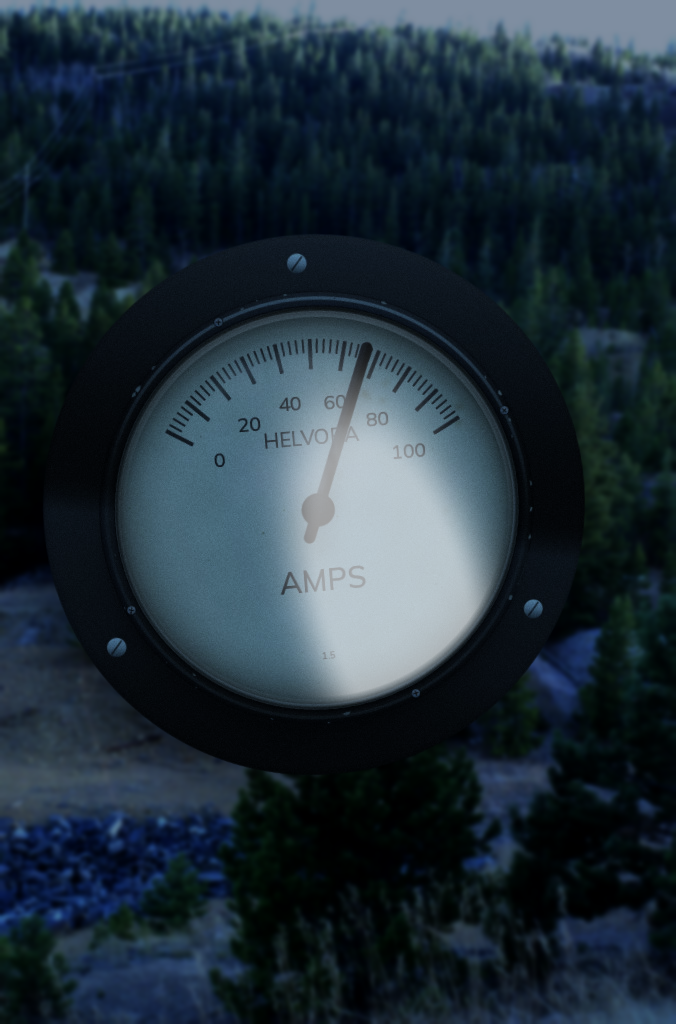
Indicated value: 66 A
